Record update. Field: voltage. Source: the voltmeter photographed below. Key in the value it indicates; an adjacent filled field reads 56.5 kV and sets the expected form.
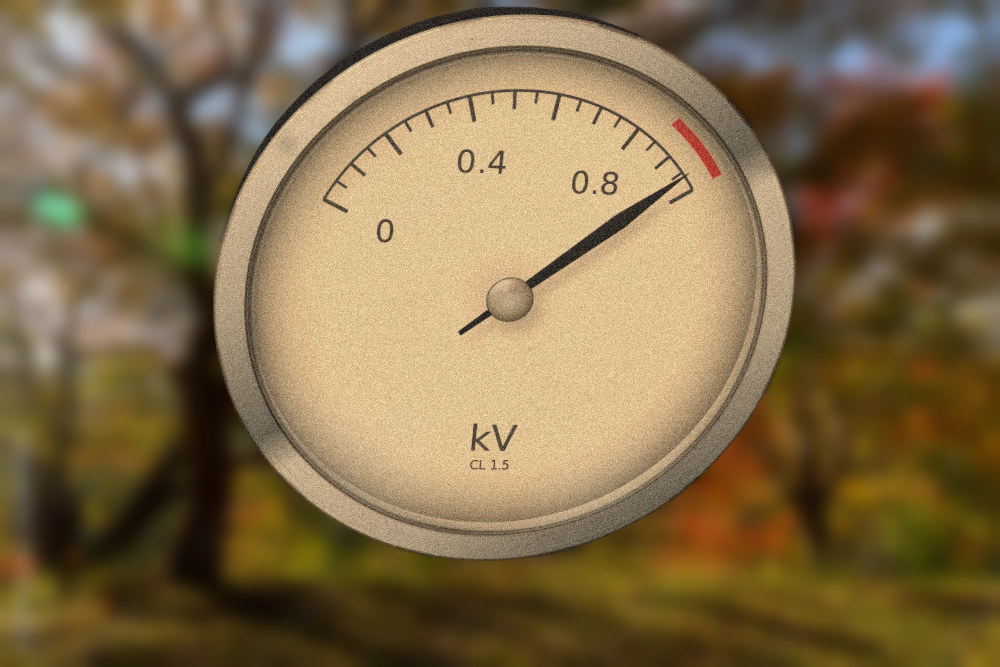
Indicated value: 0.95 kV
